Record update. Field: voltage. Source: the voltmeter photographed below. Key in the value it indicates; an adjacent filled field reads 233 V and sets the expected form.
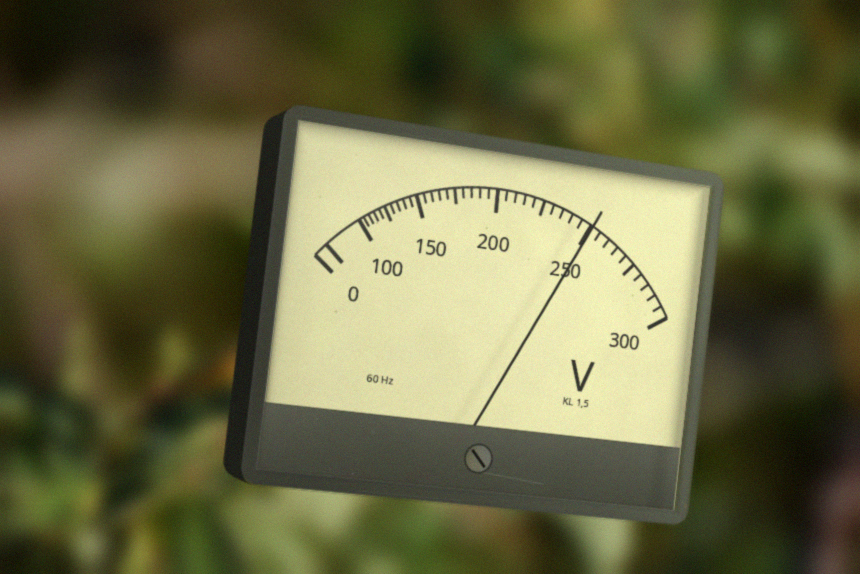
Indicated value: 250 V
